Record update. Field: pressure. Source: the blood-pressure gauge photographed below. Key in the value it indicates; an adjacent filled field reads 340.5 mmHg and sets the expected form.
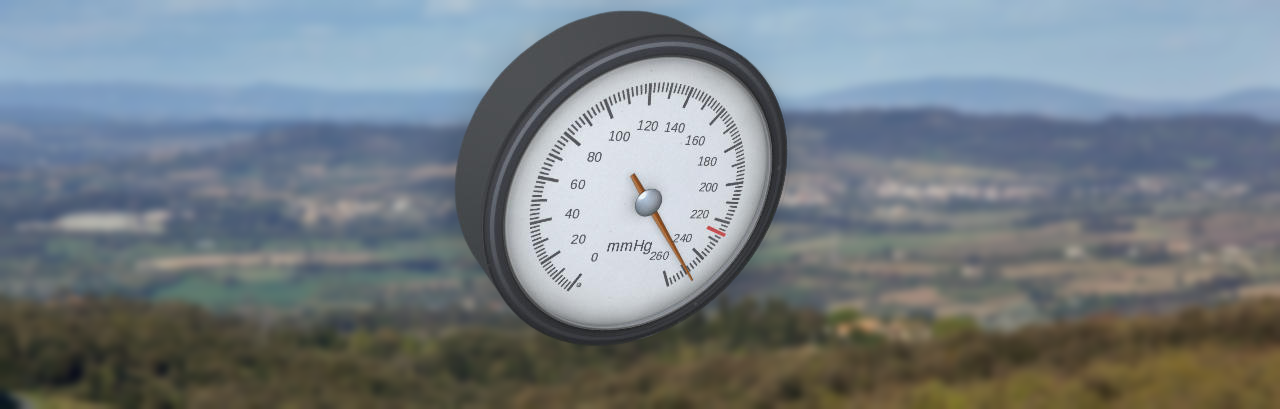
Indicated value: 250 mmHg
